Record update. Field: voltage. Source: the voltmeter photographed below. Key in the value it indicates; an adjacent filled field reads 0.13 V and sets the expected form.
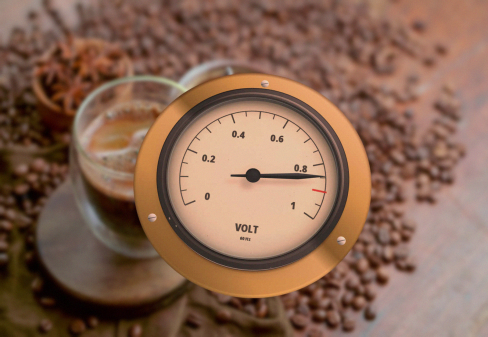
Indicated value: 0.85 V
